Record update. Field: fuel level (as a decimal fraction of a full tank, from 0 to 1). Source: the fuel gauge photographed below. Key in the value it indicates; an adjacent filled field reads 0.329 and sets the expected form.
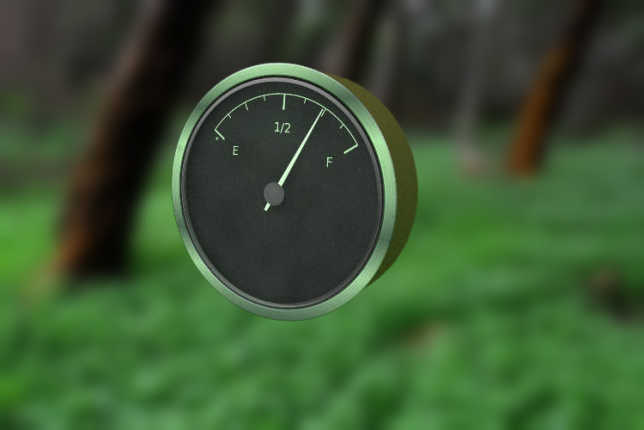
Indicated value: 0.75
